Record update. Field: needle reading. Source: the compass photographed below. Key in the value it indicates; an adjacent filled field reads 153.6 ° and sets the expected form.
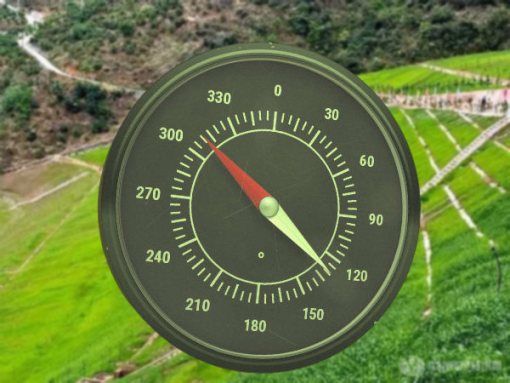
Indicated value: 310 °
